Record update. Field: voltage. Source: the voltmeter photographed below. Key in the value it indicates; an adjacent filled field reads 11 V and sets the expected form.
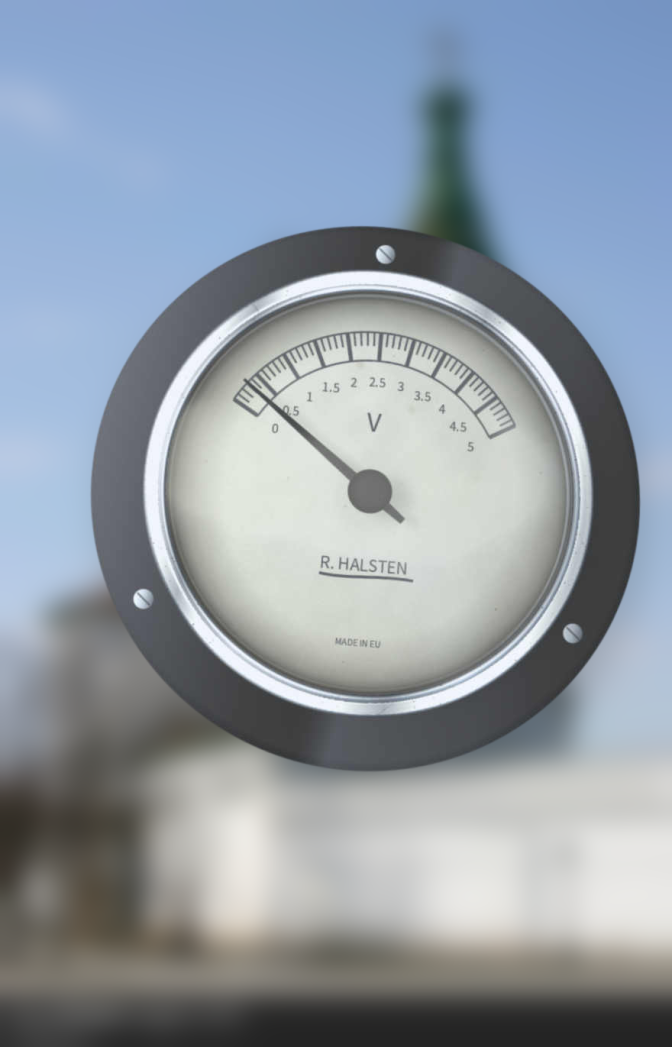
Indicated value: 0.3 V
